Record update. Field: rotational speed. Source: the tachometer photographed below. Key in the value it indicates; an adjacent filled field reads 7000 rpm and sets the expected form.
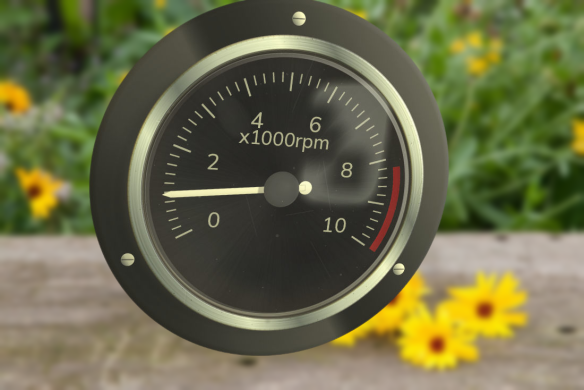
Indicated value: 1000 rpm
